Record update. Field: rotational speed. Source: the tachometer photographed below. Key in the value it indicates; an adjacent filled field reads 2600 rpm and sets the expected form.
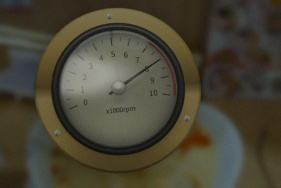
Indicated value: 8000 rpm
